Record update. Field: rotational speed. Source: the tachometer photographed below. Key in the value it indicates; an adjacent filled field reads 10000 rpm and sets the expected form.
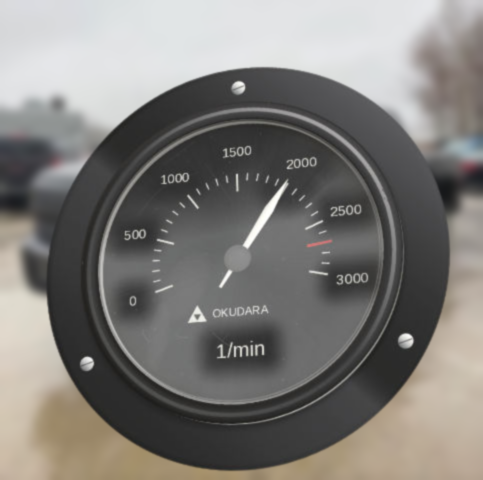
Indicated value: 2000 rpm
